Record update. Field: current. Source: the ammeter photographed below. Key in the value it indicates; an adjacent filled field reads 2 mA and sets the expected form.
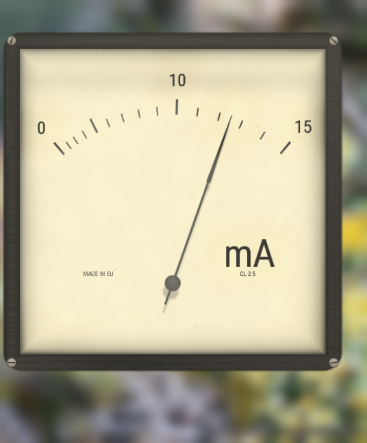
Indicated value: 12.5 mA
